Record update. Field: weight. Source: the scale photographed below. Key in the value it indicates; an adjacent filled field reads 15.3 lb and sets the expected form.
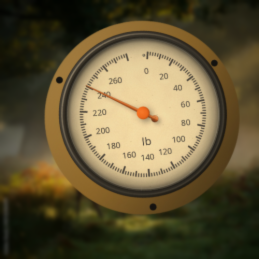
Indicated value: 240 lb
